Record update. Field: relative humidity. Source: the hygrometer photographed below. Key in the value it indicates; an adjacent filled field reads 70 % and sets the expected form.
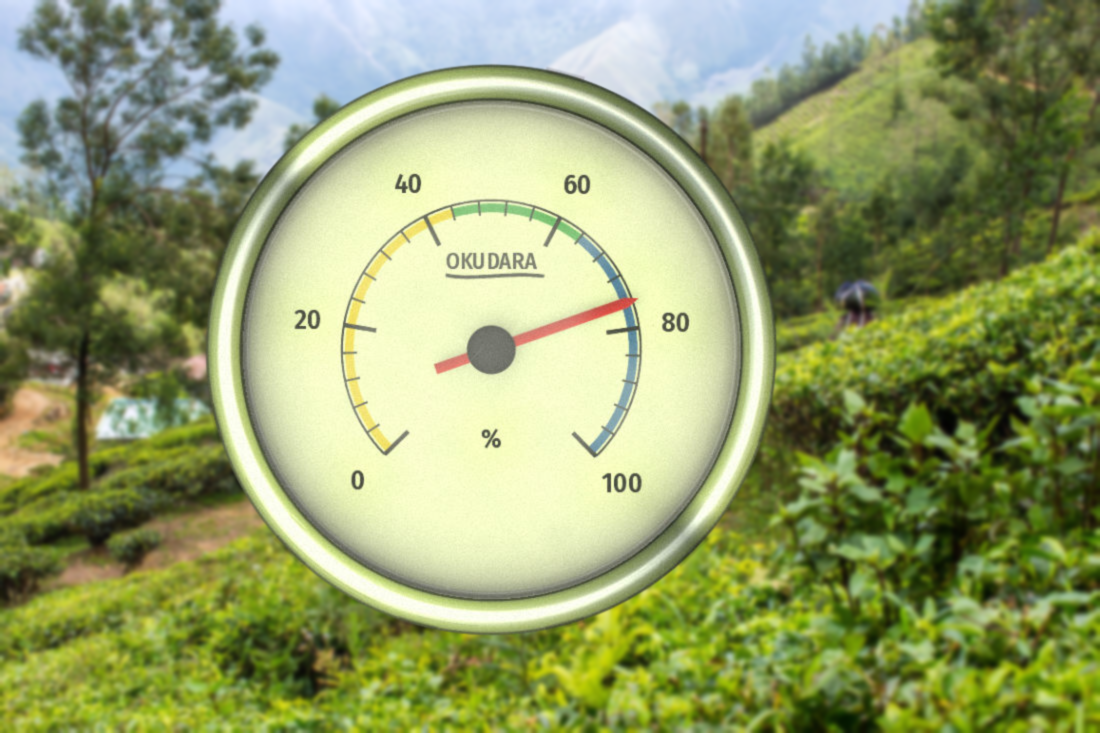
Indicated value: 76 %
